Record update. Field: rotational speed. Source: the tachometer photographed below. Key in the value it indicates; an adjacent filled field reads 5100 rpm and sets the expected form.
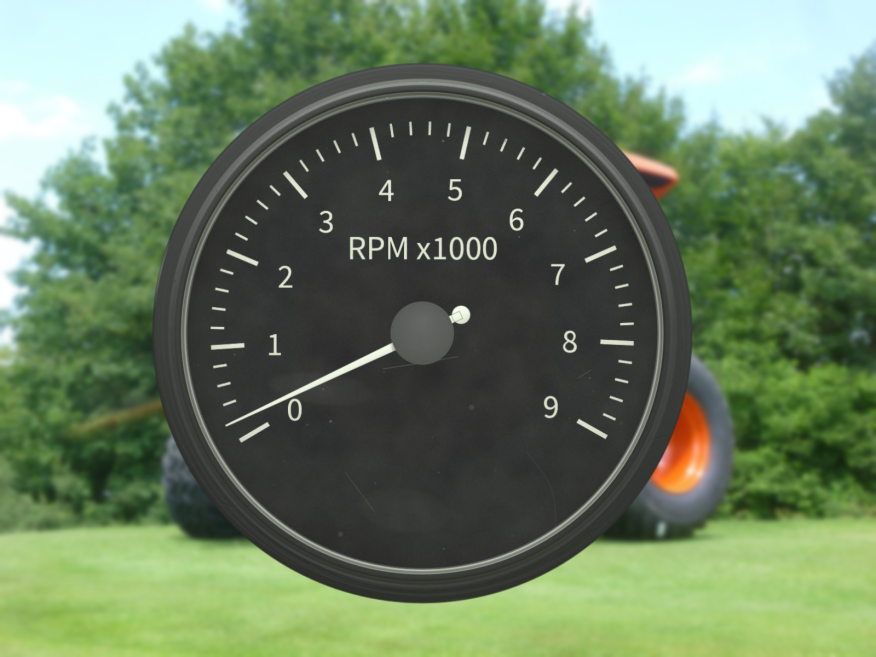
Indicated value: 200 rpm
